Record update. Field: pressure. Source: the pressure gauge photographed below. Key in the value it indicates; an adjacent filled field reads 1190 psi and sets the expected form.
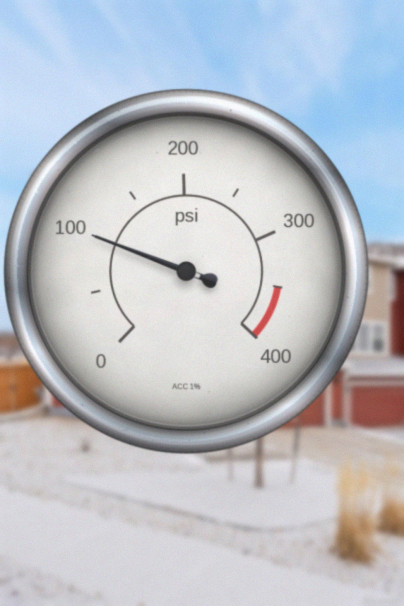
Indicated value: 100 psi
